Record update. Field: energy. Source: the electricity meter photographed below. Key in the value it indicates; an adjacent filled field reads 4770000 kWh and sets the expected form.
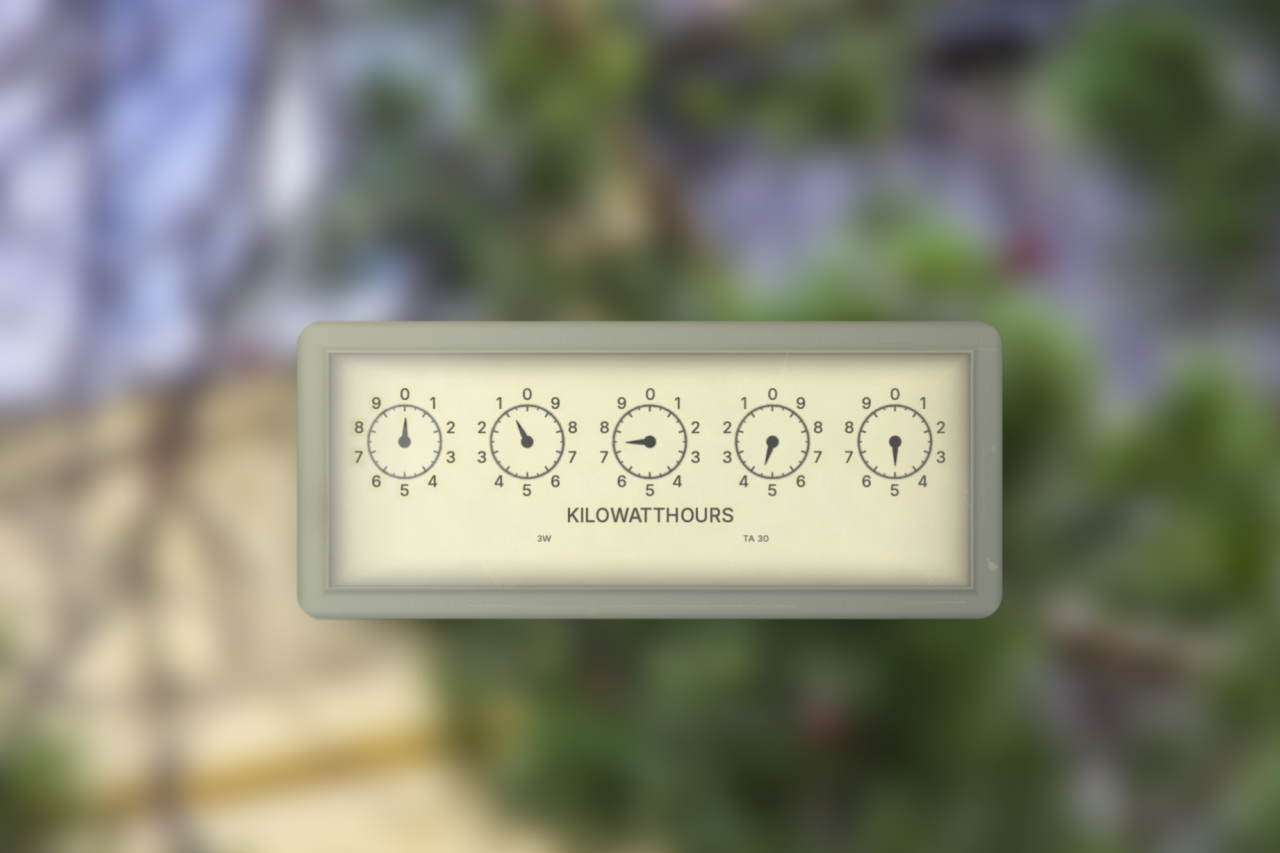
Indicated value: 745 kWh
